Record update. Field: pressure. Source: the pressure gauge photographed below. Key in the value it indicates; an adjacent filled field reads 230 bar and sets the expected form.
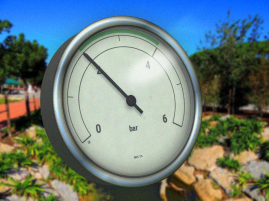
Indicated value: 2 bar
